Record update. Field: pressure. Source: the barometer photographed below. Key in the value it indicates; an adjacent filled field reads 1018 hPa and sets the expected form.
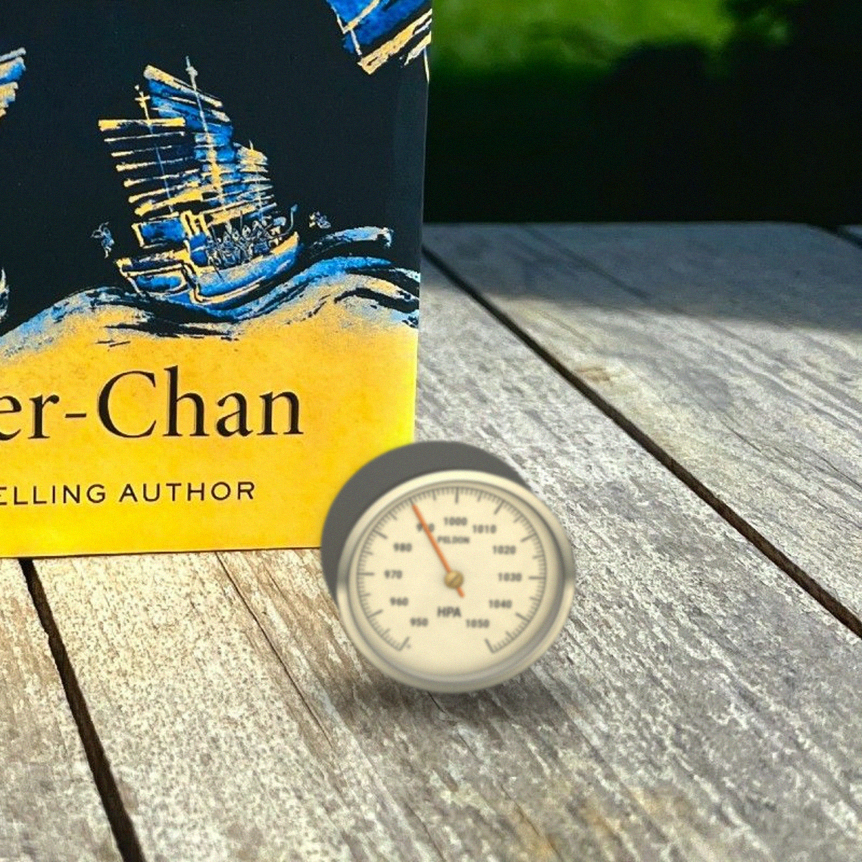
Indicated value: 990 hPa
